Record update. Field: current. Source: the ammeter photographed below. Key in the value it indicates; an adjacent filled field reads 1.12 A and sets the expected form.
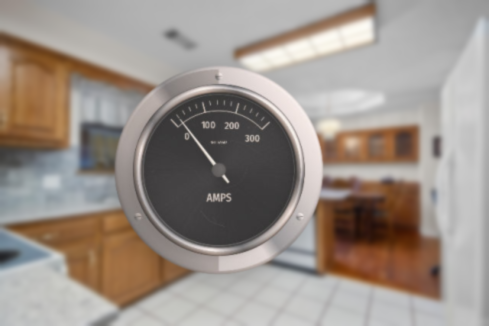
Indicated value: 20 A
